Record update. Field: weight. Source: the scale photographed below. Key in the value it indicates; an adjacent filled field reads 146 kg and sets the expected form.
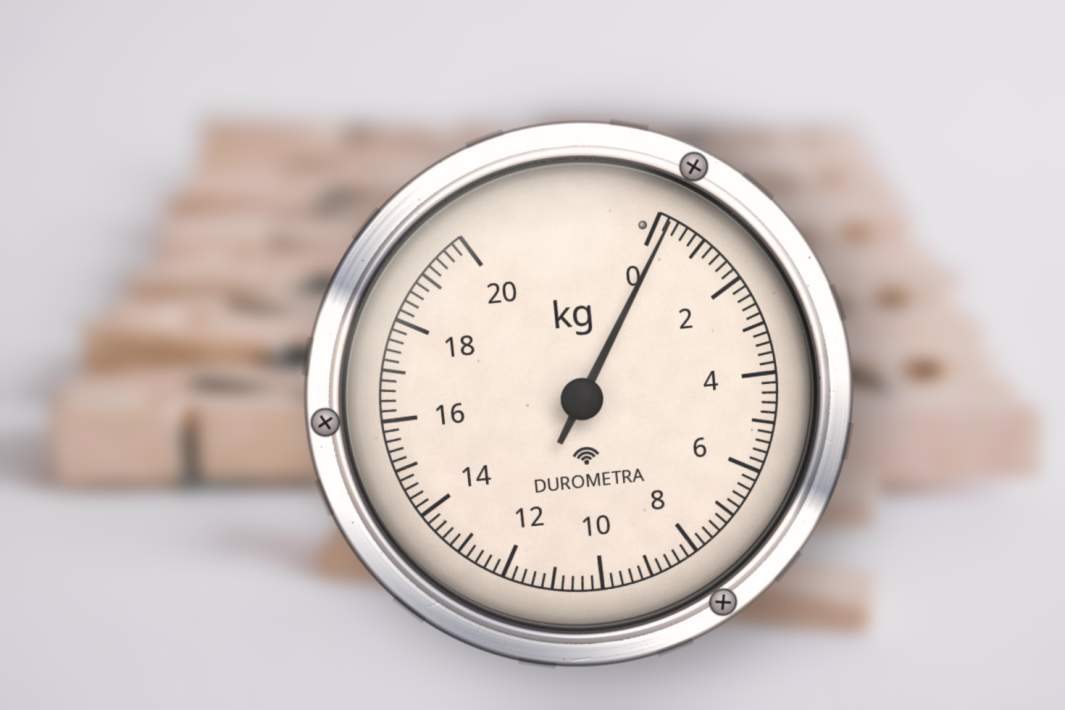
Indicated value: 0.2 kg
